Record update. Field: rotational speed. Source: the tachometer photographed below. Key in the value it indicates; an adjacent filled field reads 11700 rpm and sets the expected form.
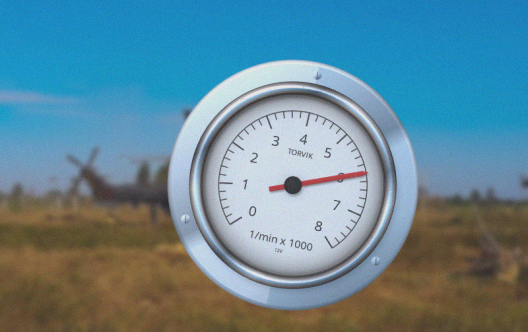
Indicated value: 6000 rpm
